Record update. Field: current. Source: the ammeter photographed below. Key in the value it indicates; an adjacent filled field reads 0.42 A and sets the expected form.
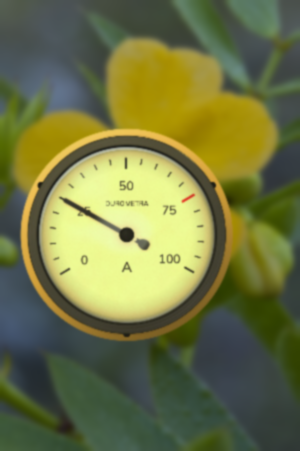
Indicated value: 25 A
